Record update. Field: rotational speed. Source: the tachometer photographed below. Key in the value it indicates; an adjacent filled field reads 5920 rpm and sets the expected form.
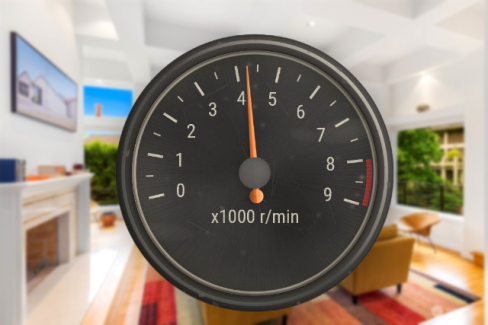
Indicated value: 4250 rpm
